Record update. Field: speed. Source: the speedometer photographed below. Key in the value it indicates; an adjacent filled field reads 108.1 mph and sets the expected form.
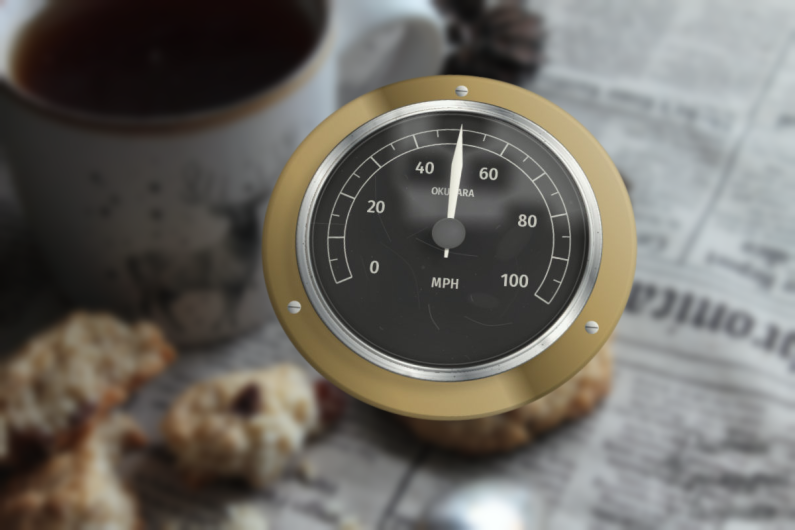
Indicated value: 50 mph
